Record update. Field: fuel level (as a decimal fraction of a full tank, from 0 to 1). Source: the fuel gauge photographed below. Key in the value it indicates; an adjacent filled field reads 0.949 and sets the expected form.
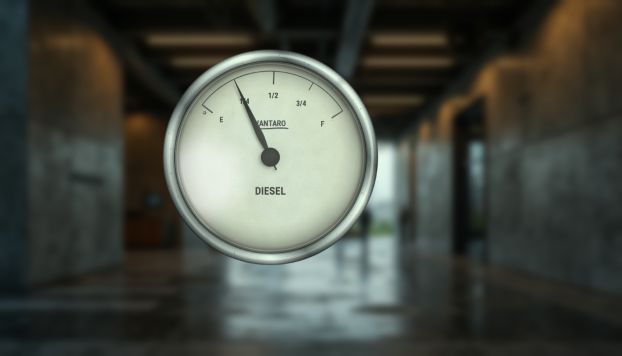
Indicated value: 0.25
